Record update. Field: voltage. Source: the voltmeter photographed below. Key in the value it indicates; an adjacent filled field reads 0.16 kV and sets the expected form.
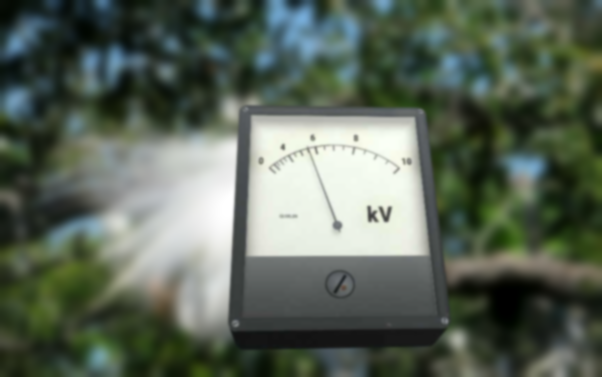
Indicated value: 5.5 kV
